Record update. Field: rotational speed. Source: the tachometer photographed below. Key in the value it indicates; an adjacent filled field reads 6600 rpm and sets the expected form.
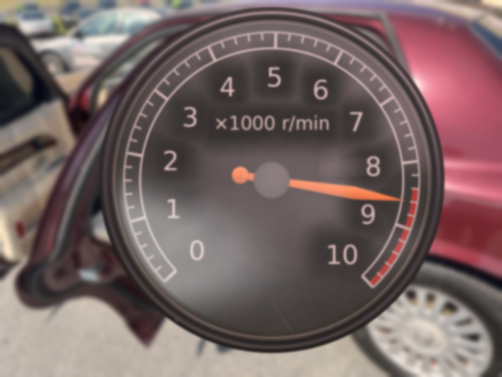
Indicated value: 8600 rpm
